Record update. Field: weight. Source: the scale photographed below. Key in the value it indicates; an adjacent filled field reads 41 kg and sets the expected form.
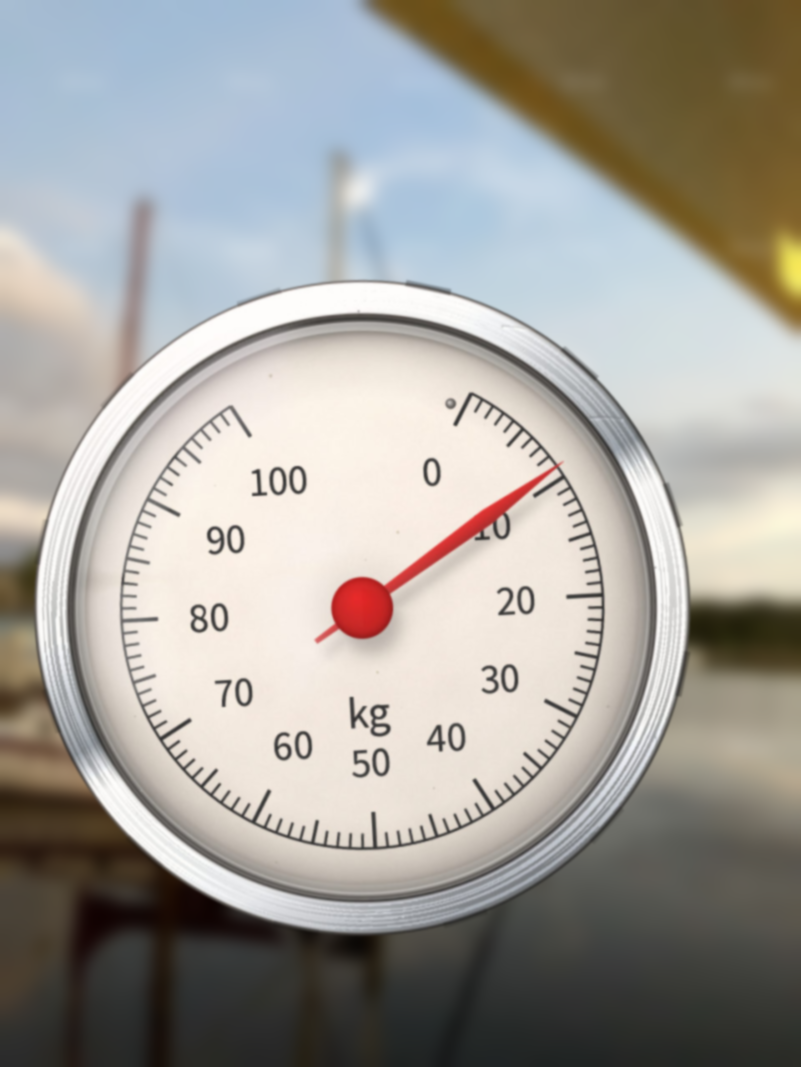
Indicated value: 9 kg
